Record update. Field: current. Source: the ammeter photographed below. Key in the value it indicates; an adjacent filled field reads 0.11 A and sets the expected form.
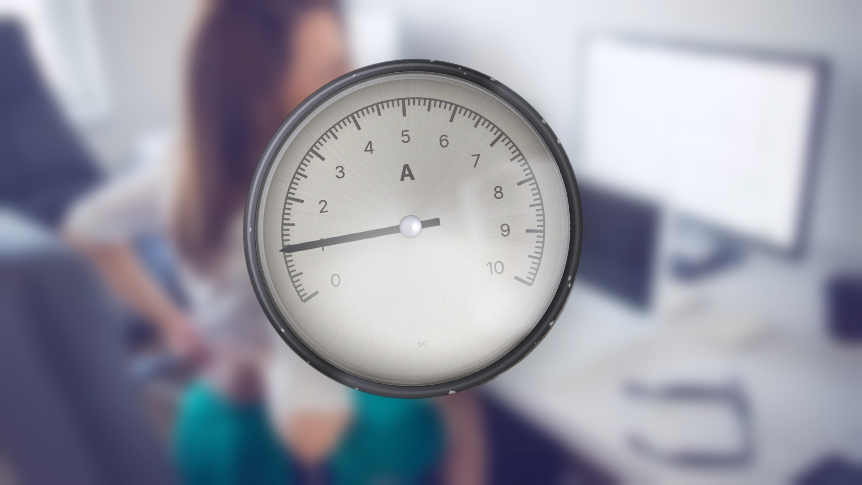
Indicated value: 1 A
